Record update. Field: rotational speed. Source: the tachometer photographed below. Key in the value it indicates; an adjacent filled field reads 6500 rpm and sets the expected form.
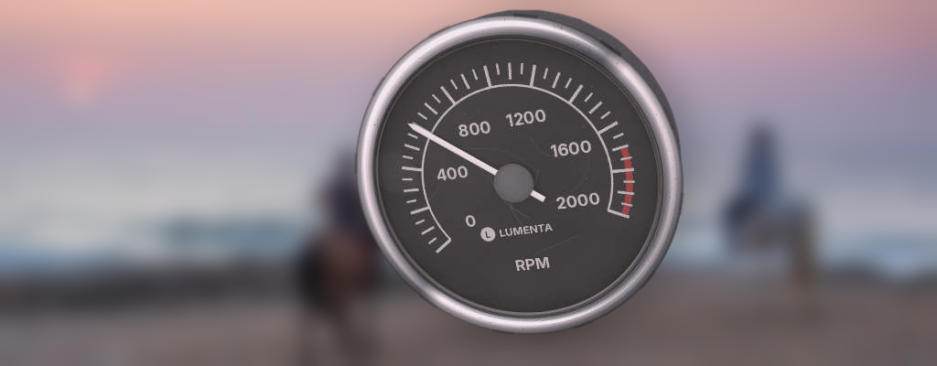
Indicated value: 600 rpm
